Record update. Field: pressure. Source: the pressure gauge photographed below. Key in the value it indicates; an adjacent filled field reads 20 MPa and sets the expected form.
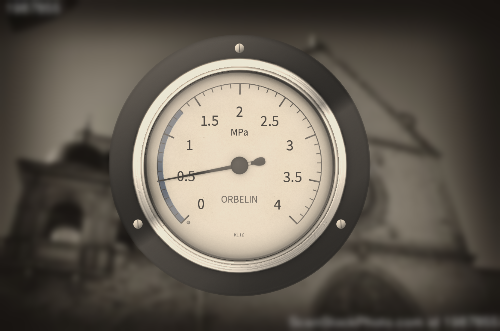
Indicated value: 0.5 MPa
